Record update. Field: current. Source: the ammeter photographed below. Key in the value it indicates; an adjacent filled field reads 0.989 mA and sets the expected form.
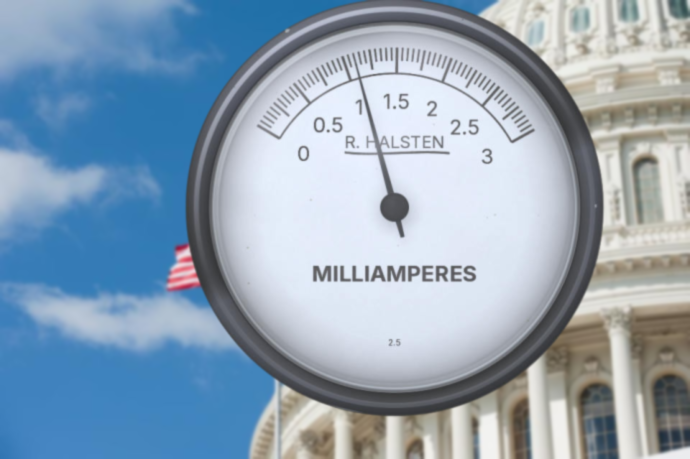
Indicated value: 1.1 mA
